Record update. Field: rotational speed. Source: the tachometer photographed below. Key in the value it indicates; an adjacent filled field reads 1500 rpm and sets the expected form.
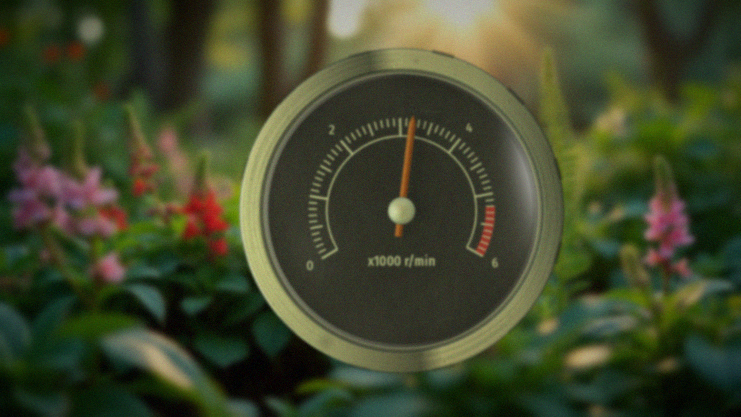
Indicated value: 3200 rpm
